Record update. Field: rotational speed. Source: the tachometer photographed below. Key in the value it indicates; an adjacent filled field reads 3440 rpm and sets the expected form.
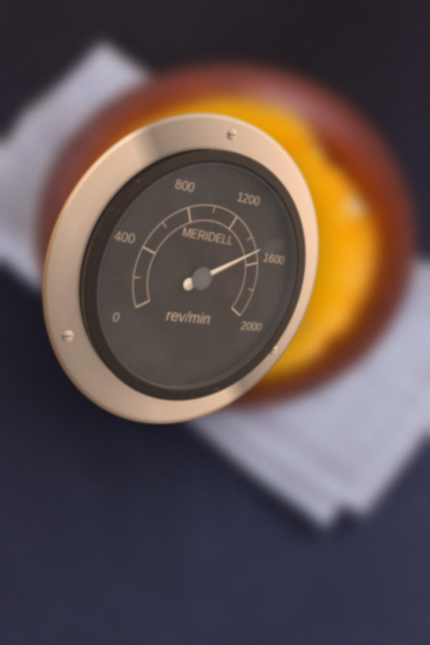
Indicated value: 1500 rpm
